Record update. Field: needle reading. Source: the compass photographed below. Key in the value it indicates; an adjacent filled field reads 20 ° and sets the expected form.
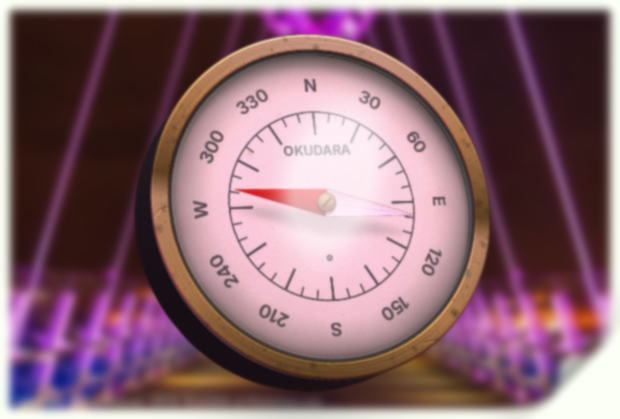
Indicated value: 280 °
